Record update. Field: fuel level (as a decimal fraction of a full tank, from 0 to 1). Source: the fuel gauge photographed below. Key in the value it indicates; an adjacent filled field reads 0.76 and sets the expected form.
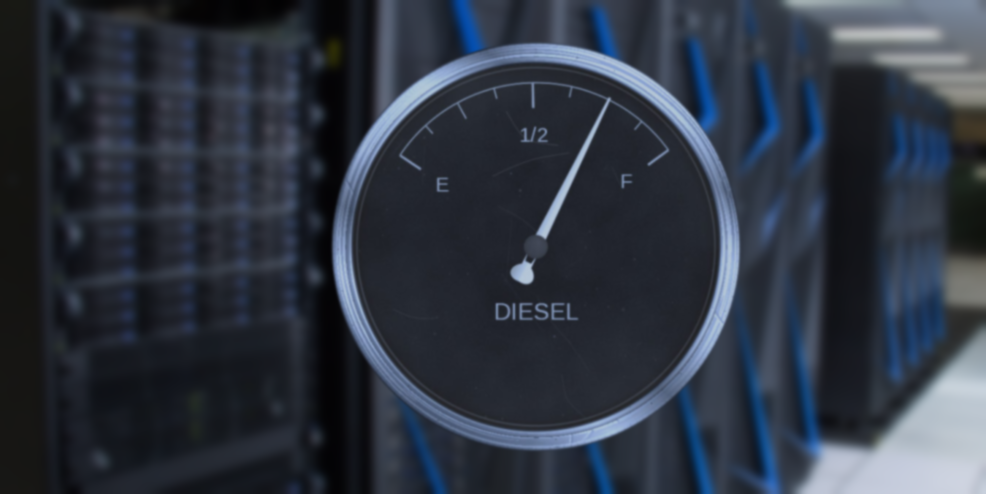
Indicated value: 0.75
